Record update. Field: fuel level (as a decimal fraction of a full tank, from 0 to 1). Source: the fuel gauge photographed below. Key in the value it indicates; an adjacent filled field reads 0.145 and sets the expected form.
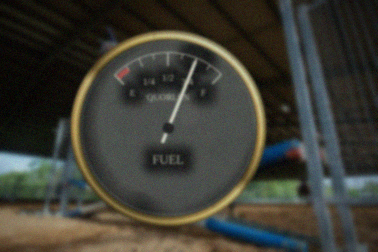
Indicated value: 0.75
